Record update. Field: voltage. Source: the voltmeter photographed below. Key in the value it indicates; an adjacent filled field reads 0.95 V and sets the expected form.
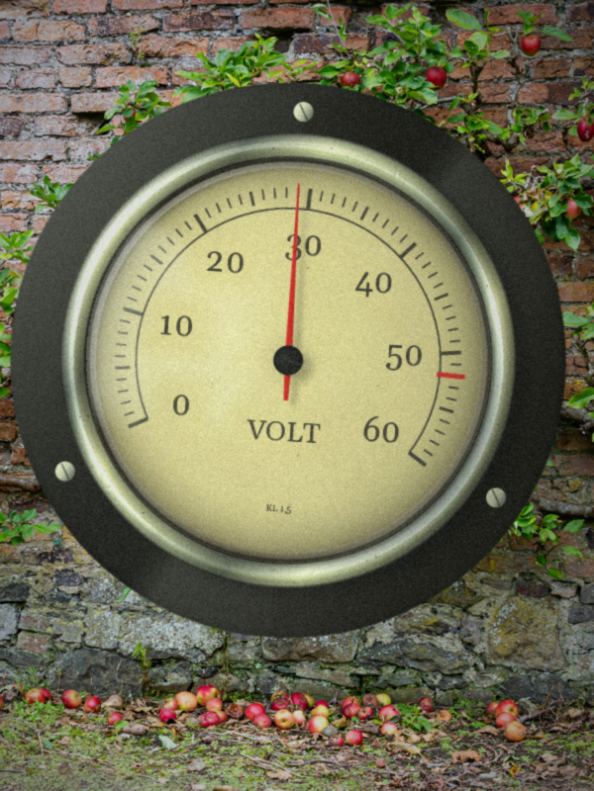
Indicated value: 29 V
